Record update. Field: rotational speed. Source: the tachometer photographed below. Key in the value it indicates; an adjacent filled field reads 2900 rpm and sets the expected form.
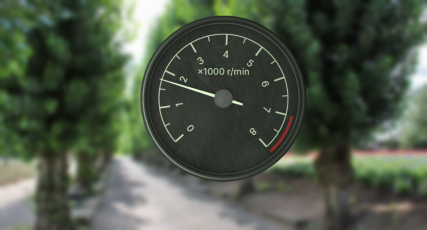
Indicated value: 1750 rpm
